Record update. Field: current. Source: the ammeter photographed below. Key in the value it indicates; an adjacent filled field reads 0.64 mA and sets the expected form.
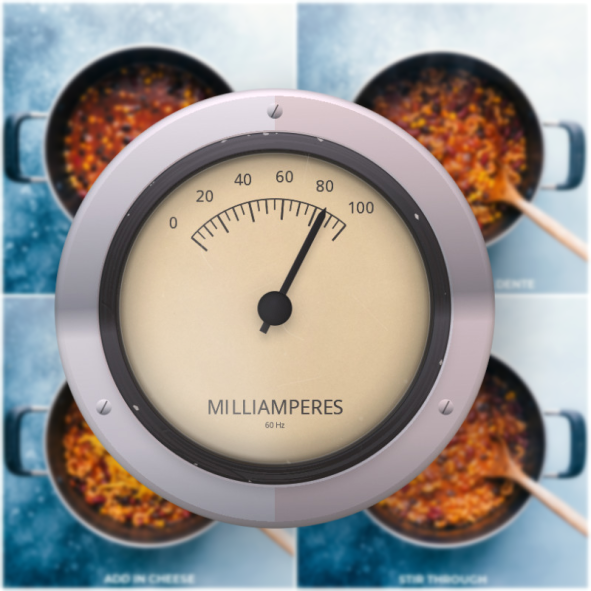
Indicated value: 85 mA
